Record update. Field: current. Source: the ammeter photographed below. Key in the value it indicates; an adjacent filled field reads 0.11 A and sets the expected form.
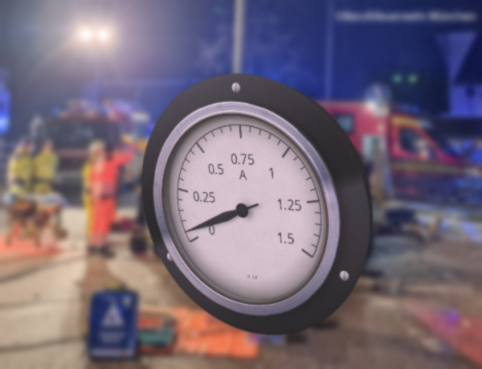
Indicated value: 0.05 A
